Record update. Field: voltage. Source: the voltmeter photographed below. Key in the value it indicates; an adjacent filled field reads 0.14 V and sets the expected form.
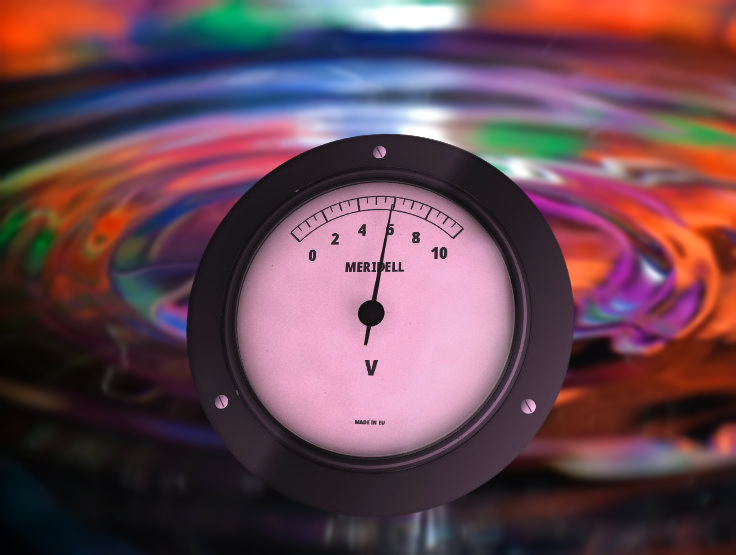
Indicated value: 6 V
